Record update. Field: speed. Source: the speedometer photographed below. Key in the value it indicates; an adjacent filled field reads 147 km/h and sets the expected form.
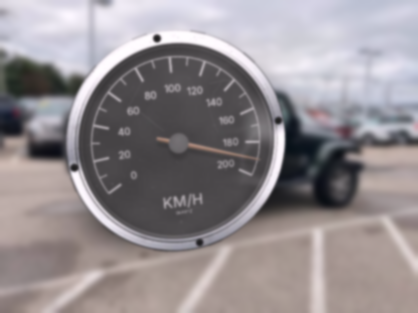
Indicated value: 190 km/h
